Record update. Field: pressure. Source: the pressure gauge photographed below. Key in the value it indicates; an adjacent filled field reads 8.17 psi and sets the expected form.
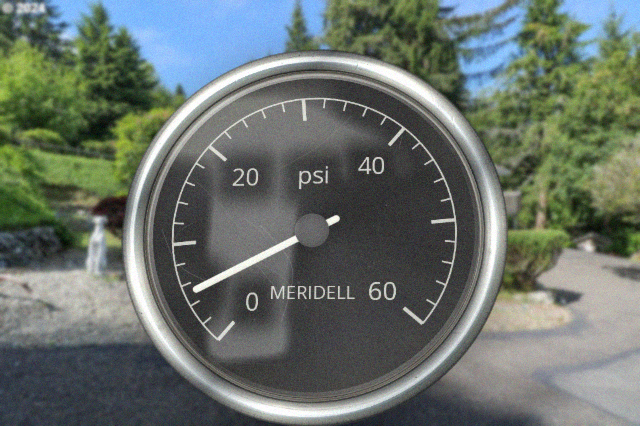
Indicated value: 5 psi
